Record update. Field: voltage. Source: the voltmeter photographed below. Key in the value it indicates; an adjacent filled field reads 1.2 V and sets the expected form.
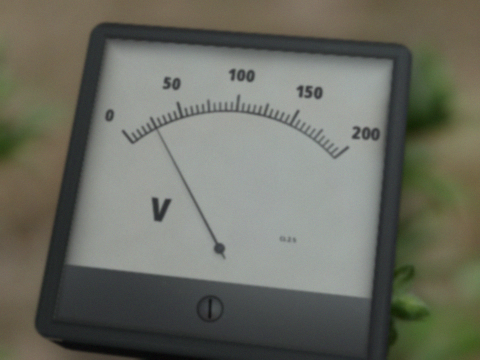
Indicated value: 25 V
